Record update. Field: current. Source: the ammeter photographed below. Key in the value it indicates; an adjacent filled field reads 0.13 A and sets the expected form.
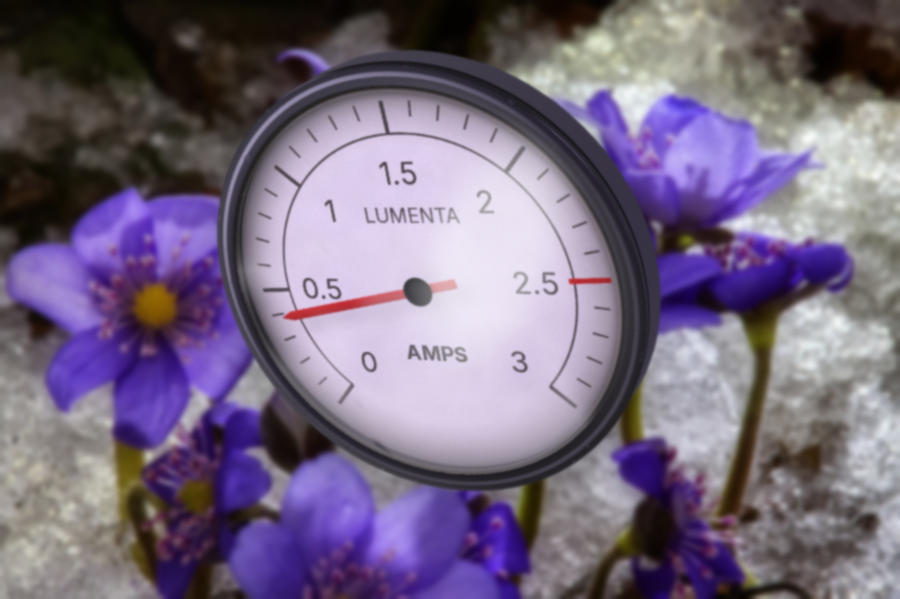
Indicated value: 0.4 A
